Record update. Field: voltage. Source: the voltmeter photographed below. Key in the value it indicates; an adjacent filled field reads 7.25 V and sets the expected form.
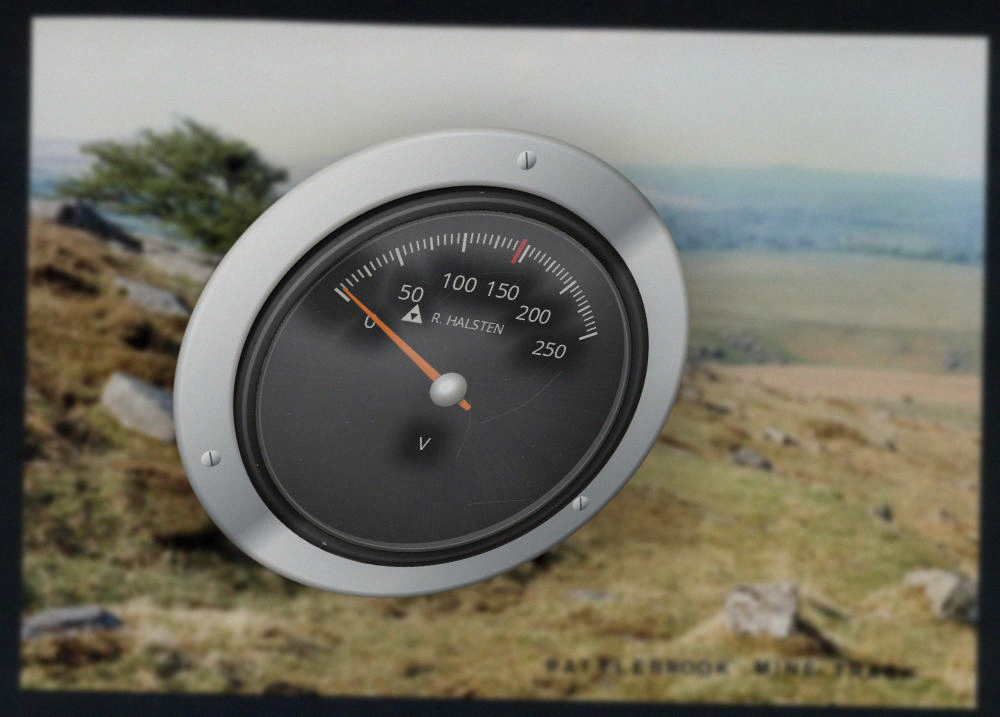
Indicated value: 5 V
